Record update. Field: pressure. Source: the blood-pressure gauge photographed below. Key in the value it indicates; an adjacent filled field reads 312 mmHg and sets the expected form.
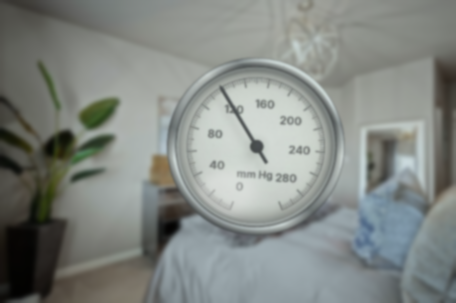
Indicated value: 120 mmHg
